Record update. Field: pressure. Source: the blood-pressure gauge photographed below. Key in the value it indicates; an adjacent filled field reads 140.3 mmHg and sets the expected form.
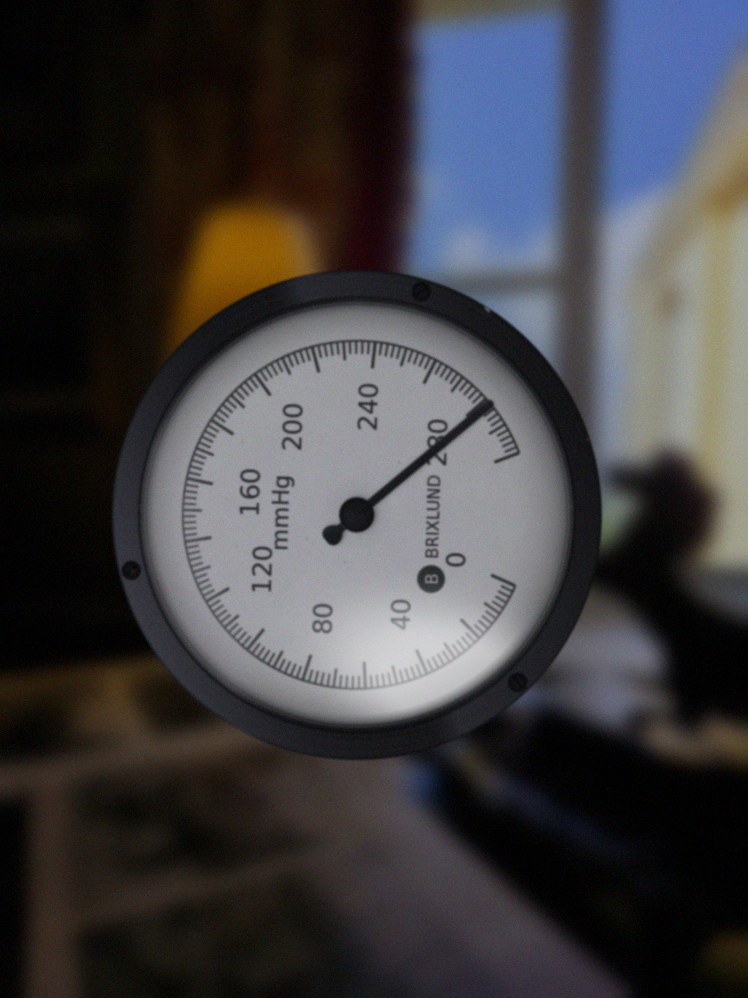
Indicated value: 282 mmHg
